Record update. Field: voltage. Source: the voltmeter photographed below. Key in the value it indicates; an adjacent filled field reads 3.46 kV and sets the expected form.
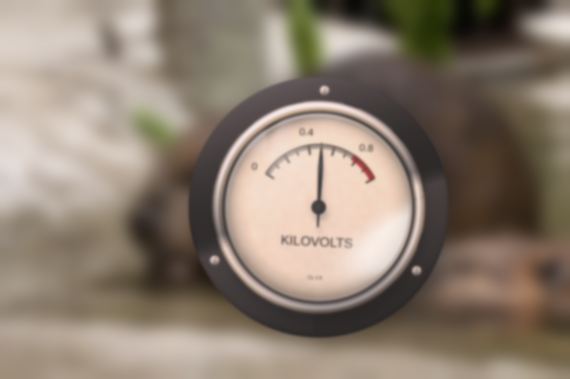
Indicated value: 0.5 kV
